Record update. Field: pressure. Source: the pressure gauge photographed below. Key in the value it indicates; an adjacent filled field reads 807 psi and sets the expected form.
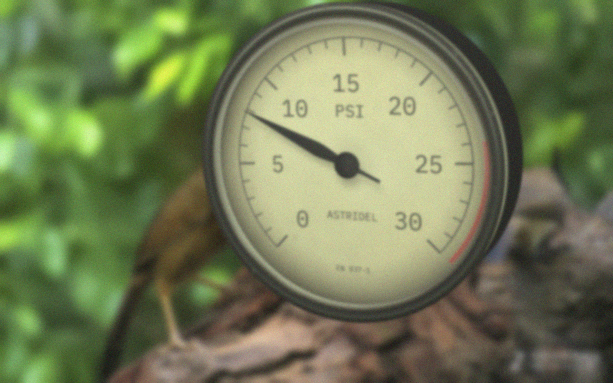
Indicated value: 8 psi
